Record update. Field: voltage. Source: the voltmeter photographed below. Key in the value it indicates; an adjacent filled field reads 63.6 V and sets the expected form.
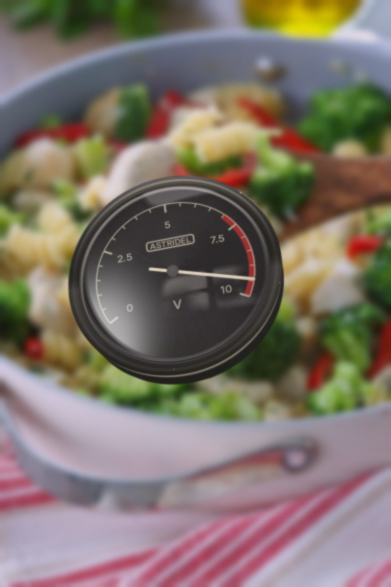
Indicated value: 9.5 V
